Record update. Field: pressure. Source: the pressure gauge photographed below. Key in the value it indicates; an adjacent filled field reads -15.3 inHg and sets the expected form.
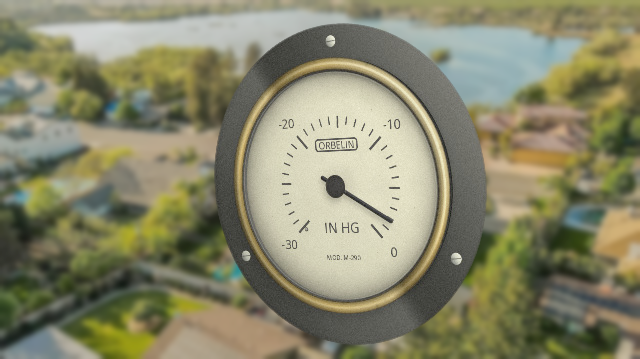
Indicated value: -2 inHg
